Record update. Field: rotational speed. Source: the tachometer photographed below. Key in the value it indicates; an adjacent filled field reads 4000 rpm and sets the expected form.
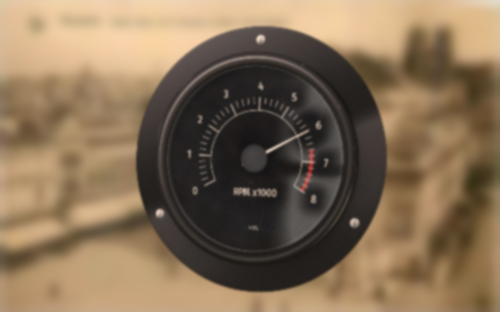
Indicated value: 6000 rpm
